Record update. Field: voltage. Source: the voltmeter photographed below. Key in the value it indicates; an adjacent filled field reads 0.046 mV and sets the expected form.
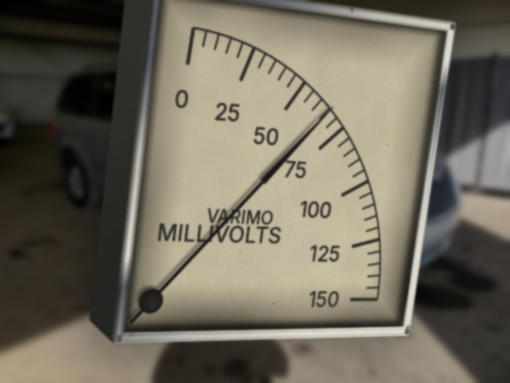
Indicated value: 65 mV
